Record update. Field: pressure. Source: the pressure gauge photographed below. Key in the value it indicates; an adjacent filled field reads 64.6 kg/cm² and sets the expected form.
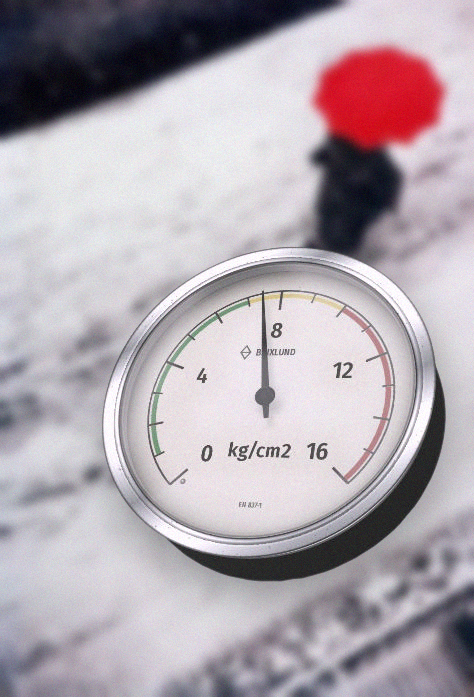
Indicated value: 7.5 kg/cm²
